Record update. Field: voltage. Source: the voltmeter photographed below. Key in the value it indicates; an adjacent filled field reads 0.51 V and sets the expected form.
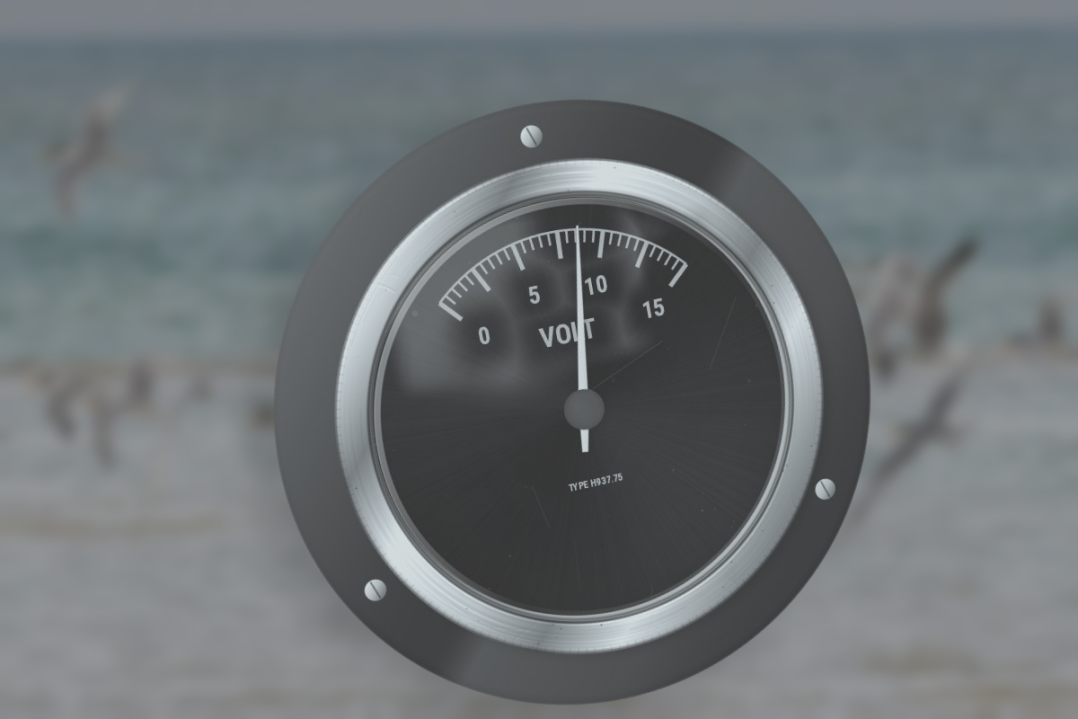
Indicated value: 8.5 V
